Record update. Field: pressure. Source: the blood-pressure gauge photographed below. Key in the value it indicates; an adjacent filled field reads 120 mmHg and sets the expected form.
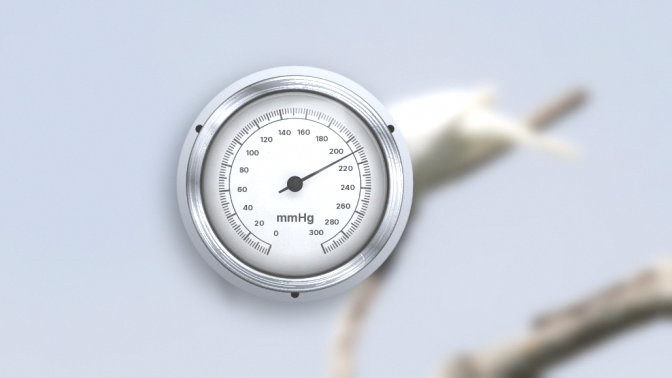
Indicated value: 210 mmHg
